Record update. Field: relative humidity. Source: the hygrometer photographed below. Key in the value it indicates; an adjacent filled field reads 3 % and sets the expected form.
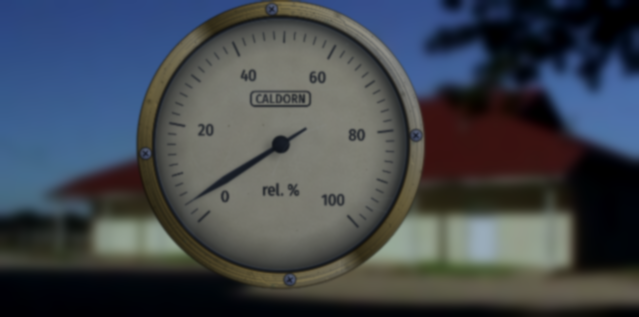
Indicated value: 4 %
